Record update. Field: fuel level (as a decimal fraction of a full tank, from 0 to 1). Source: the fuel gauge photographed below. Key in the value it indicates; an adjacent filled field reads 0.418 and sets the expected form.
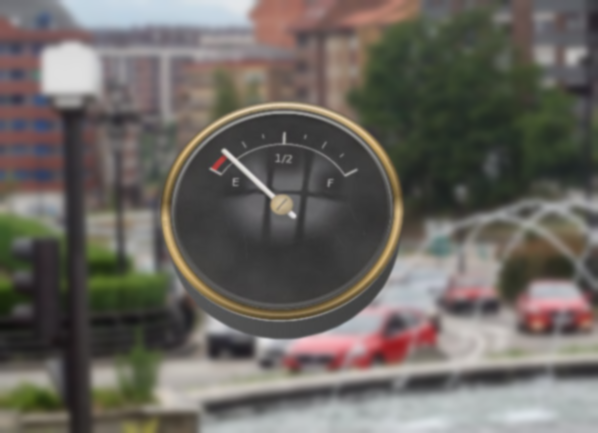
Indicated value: 0.125
